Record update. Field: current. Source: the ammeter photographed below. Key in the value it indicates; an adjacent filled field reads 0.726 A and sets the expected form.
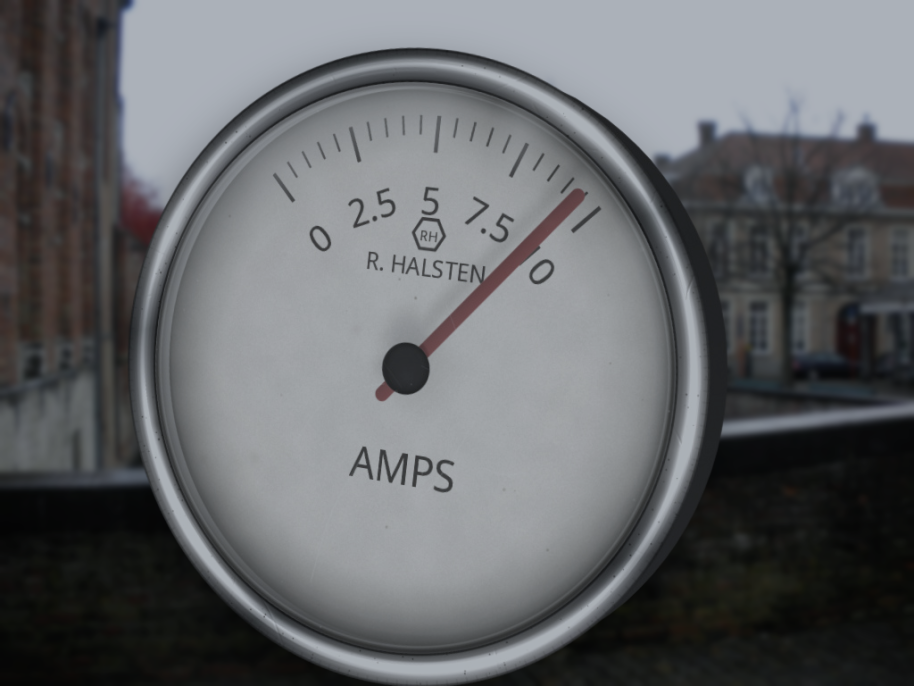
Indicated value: 9.5 A
